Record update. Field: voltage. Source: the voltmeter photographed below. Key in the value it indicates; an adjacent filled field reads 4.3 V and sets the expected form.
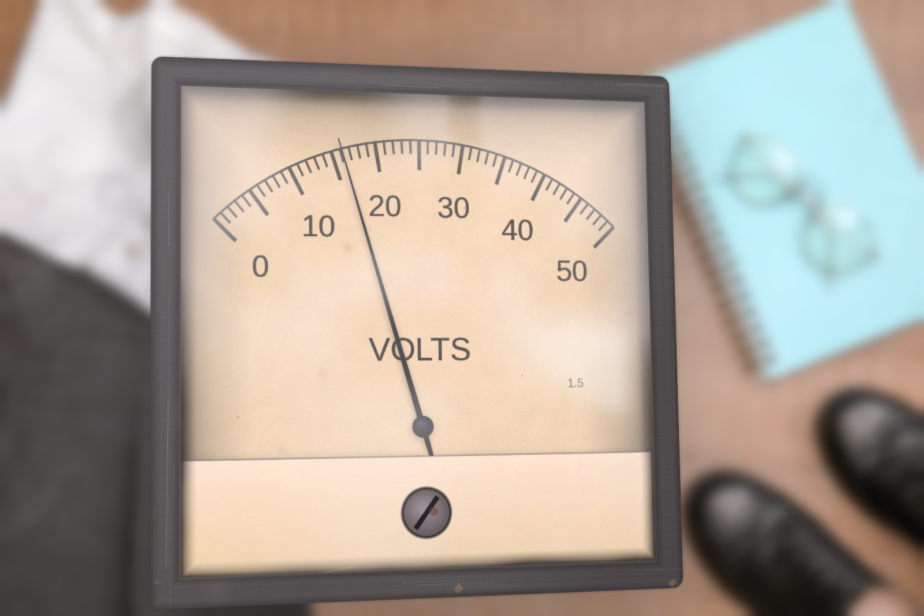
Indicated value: 16 V
